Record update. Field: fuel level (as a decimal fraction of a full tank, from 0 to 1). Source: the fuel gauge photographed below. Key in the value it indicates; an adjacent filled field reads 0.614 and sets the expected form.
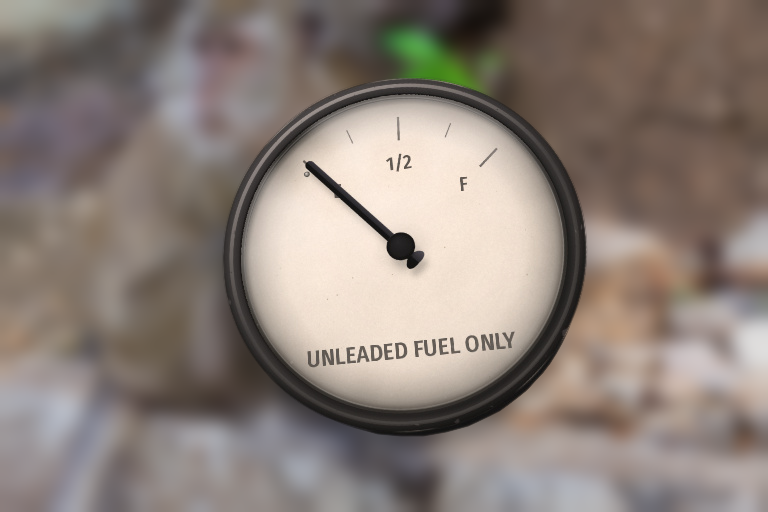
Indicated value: 0
